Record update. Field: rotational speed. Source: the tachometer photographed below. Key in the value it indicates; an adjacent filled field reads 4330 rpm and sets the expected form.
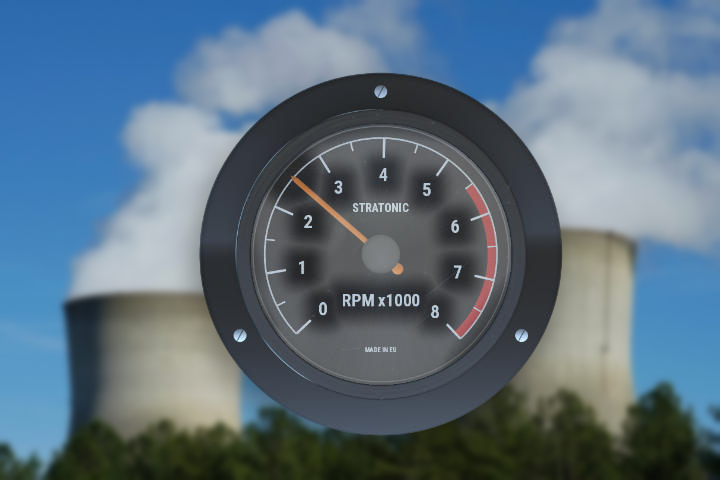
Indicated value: 2500 rpm
